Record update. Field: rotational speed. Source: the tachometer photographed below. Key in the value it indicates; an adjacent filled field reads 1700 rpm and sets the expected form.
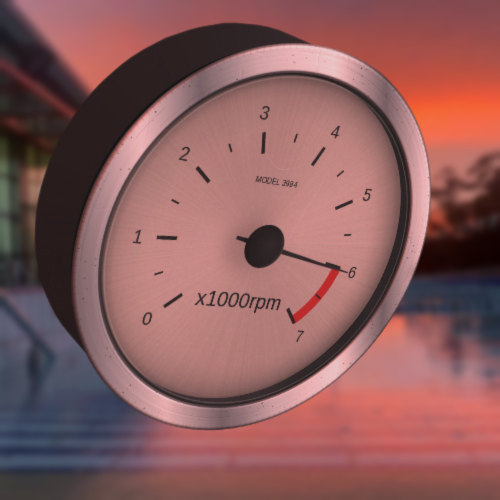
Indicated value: 6000 rpm
